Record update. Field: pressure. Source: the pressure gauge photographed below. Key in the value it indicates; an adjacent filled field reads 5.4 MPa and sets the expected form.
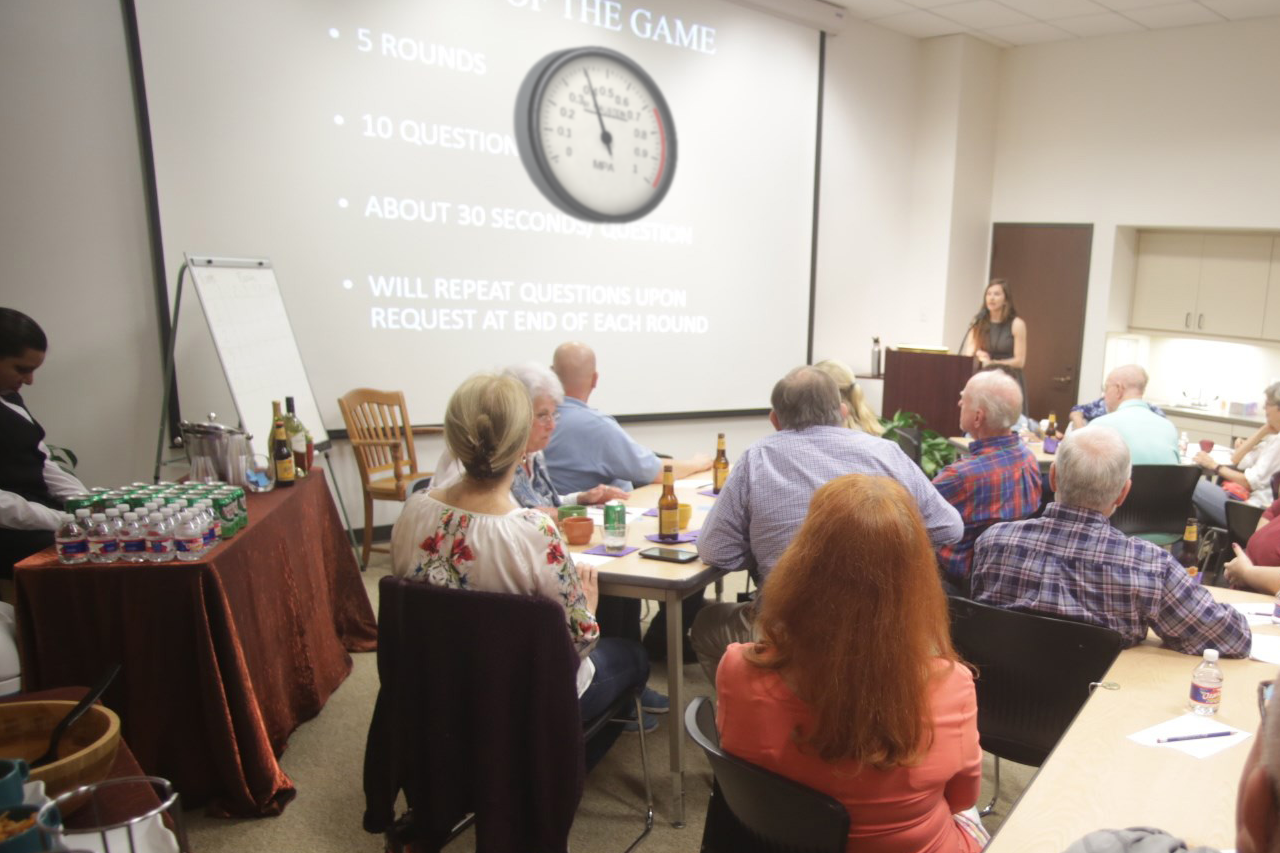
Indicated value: 0.4 MPa
